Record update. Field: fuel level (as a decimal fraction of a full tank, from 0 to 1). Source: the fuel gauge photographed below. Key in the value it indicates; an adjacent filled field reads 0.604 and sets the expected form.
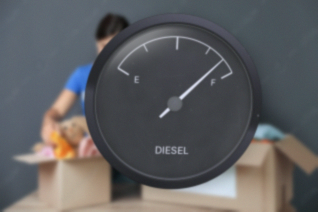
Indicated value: 0.875
